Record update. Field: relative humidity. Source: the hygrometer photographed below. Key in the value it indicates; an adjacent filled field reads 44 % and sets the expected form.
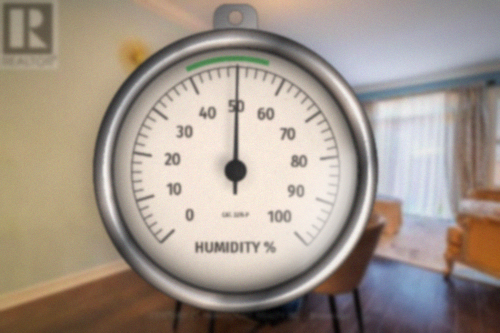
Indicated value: 50 %
